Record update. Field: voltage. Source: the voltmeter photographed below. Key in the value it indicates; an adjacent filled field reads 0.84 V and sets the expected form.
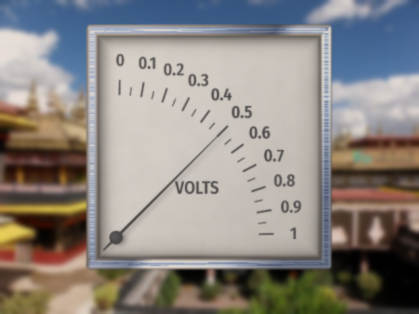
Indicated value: 0.5 V
